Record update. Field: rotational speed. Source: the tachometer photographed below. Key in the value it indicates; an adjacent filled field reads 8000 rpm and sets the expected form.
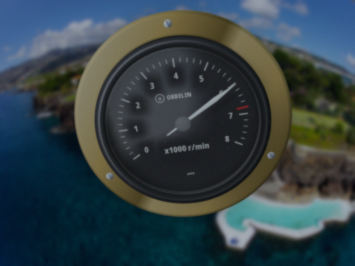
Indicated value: 6000 rpm
